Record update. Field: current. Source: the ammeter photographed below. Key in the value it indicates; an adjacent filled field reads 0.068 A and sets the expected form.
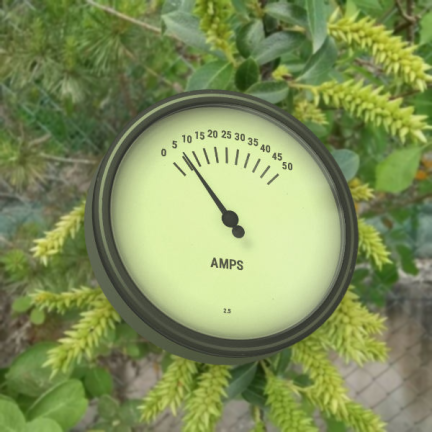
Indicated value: 5 A
